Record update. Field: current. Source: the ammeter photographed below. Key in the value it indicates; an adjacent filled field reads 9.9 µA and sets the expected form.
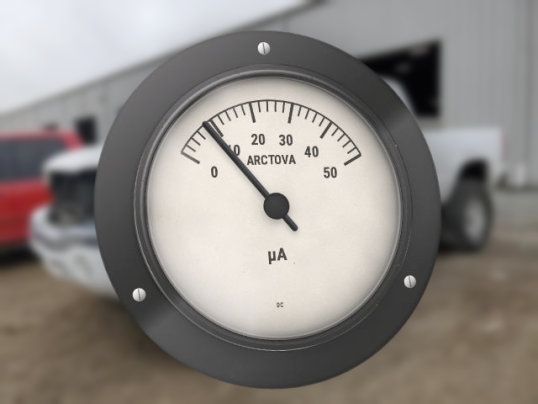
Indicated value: 8 µA
